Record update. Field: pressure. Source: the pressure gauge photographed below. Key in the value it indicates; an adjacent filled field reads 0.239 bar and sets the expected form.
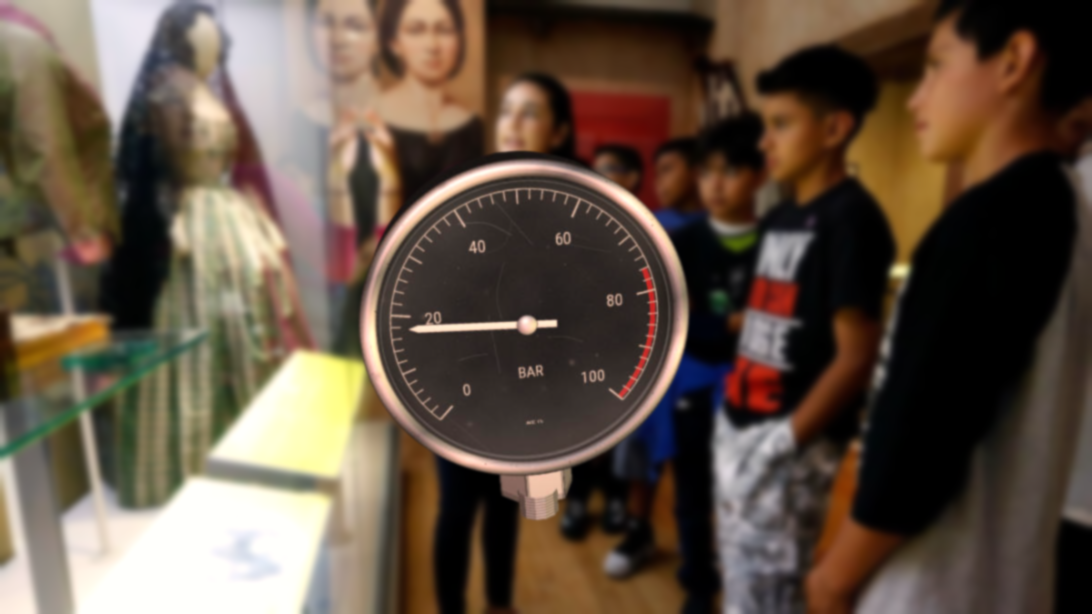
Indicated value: 18 bar
